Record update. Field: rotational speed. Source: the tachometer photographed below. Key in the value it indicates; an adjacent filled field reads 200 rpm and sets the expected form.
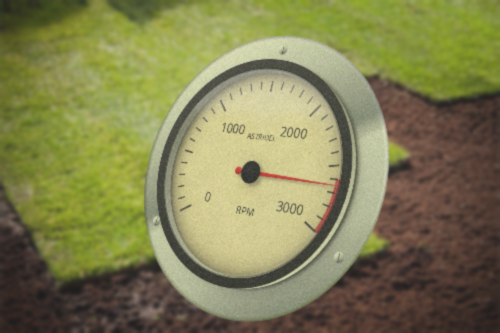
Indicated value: 2650 rpm
